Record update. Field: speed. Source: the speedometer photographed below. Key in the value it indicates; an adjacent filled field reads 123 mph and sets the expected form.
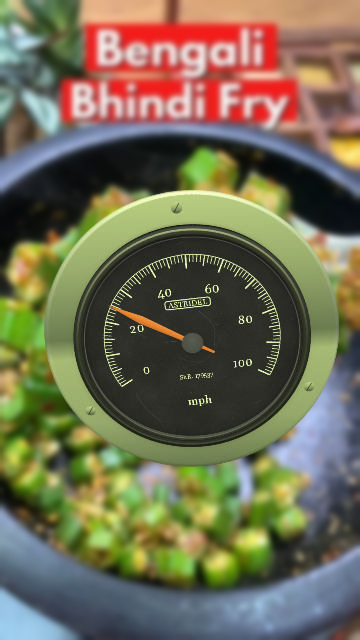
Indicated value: 25 mph
